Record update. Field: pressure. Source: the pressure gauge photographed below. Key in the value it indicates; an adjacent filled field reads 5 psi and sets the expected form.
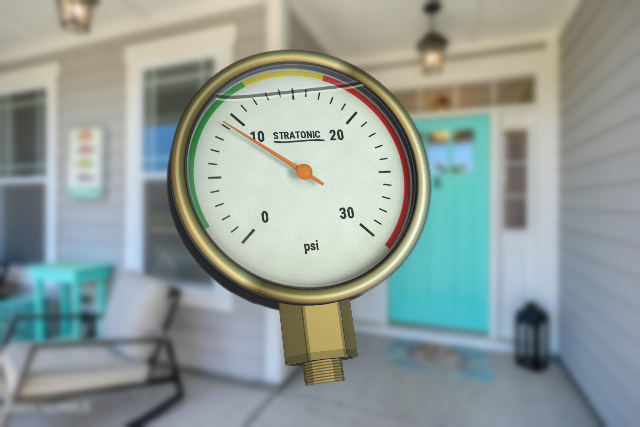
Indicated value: 9 psi
